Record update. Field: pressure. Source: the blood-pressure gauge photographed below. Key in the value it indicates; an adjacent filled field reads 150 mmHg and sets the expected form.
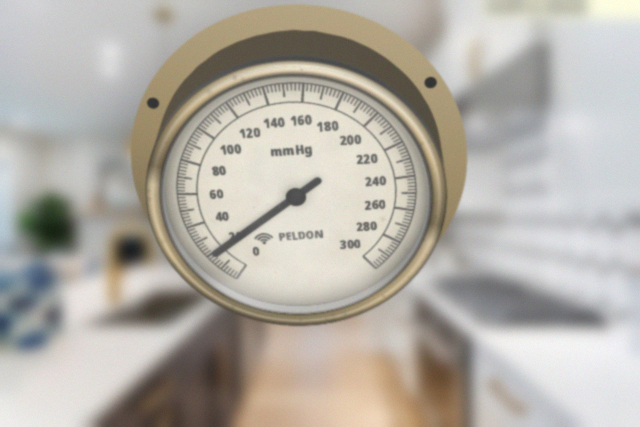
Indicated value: 20 mmHg
